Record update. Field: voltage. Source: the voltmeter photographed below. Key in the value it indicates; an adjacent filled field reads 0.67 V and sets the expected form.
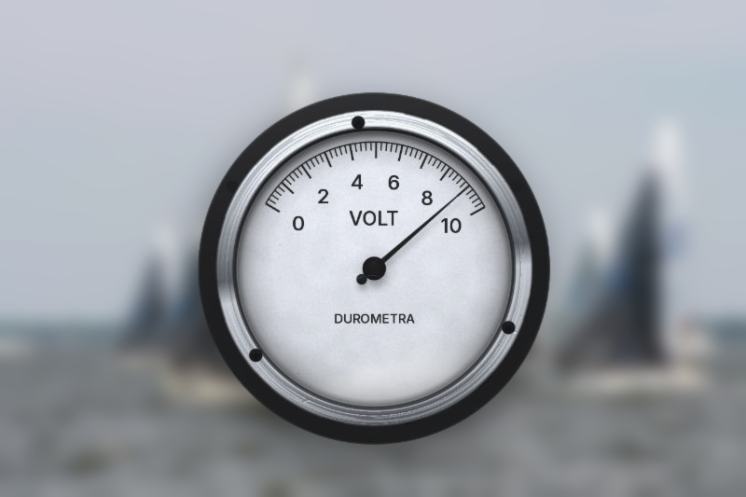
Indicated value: 9 V
